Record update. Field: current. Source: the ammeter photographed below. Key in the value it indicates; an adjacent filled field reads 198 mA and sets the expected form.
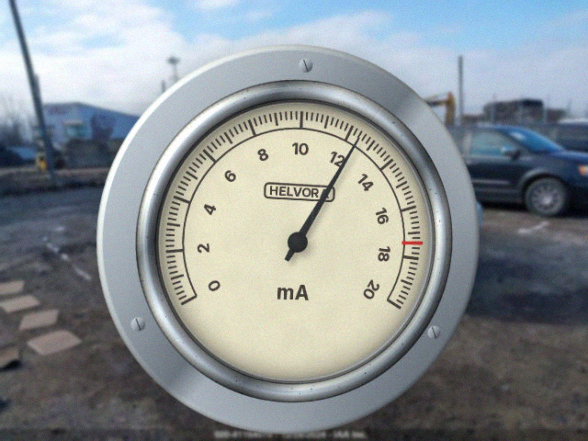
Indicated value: 12.4 mA
